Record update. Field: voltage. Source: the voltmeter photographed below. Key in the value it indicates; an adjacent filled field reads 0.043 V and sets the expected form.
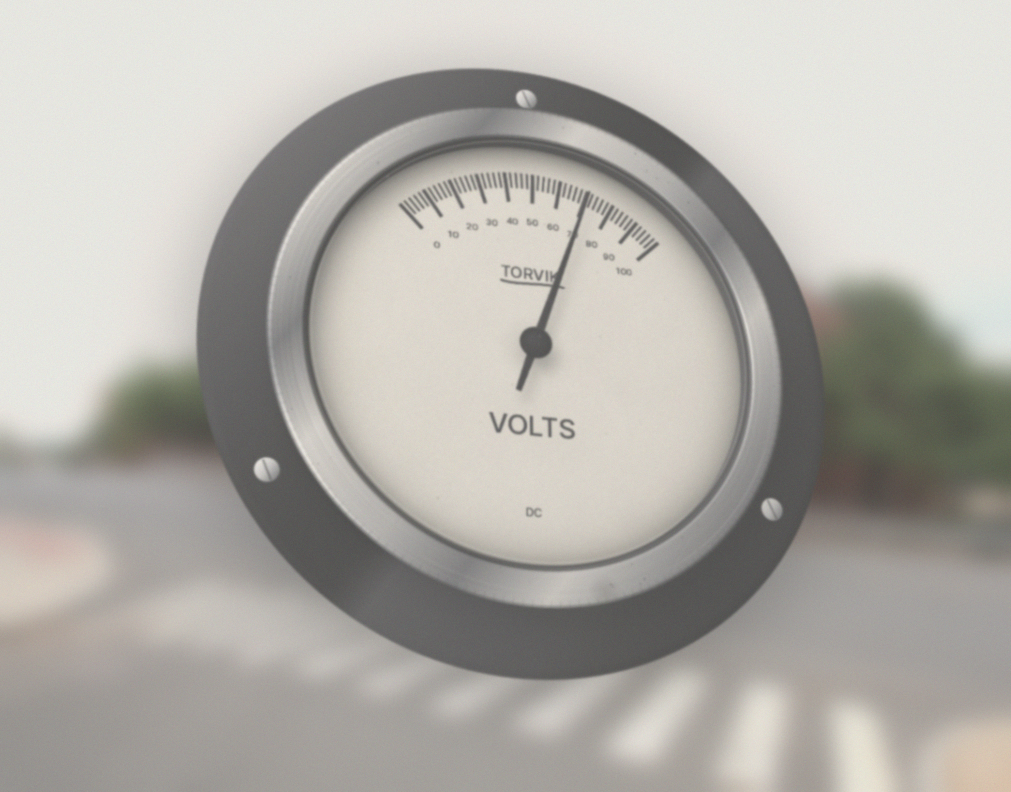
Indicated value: 70 V
